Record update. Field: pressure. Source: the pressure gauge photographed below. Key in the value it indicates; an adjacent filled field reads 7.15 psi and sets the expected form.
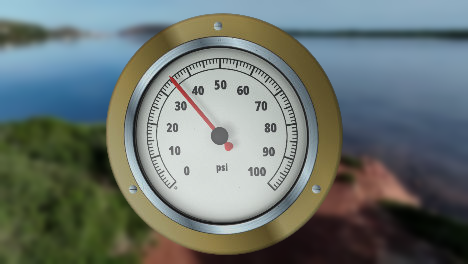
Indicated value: 35 psi
